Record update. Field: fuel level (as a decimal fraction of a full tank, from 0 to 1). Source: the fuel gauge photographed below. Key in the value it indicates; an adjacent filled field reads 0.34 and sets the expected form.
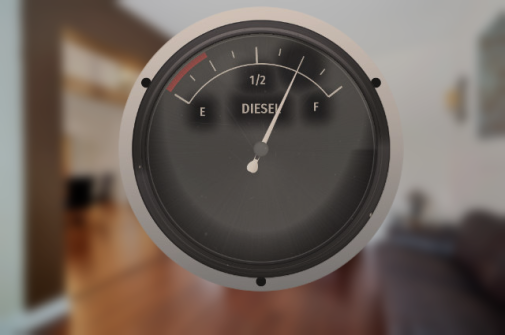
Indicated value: 0.75
